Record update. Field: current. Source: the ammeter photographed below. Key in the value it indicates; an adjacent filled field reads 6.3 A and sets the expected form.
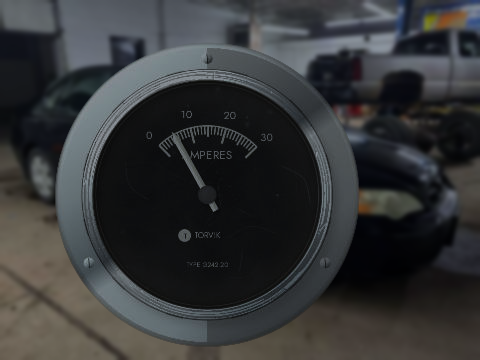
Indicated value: 5 A
